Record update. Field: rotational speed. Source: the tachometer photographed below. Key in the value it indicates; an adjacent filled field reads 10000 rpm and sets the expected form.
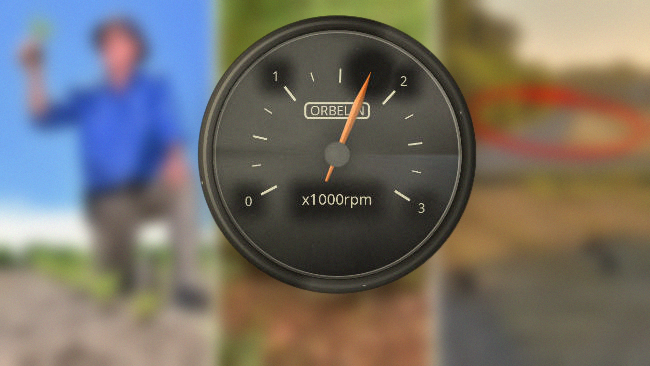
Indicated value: 1750 rpm
